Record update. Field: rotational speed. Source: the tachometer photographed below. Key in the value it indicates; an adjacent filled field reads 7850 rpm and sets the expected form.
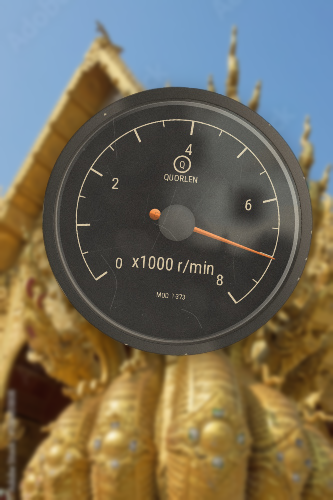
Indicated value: 7000 rpm
